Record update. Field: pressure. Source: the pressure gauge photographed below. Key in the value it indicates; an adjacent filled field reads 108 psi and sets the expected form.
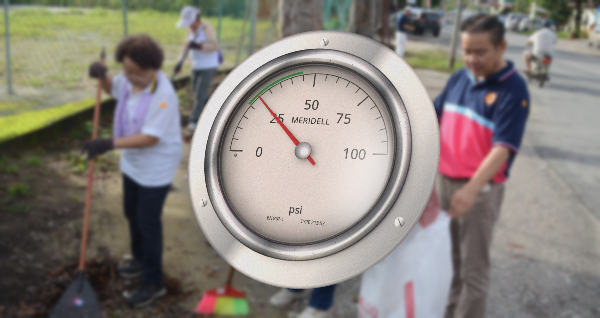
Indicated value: 25 psi
